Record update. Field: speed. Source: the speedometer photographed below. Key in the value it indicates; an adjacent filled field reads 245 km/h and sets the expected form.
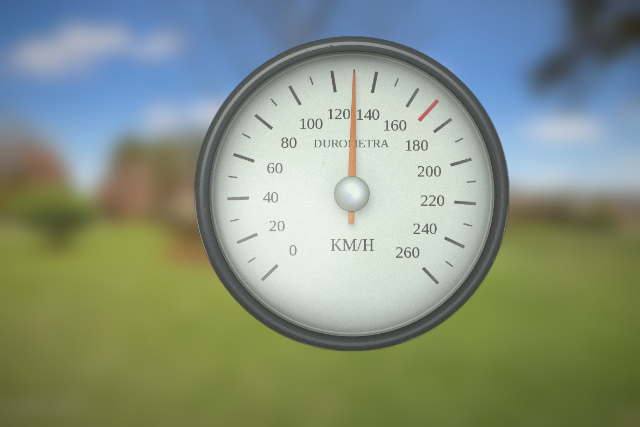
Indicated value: 130 km/h
